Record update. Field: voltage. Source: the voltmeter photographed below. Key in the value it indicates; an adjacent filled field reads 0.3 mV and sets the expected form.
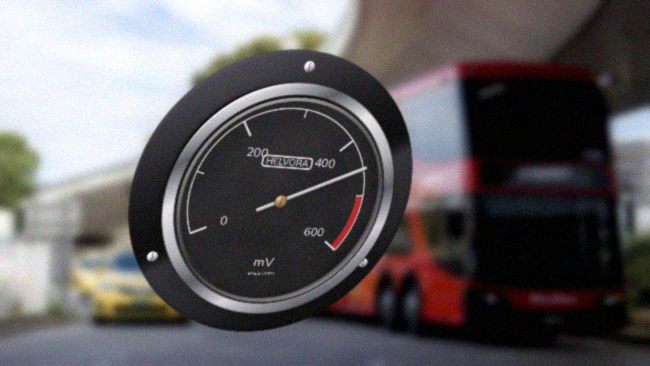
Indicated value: 450 mV
